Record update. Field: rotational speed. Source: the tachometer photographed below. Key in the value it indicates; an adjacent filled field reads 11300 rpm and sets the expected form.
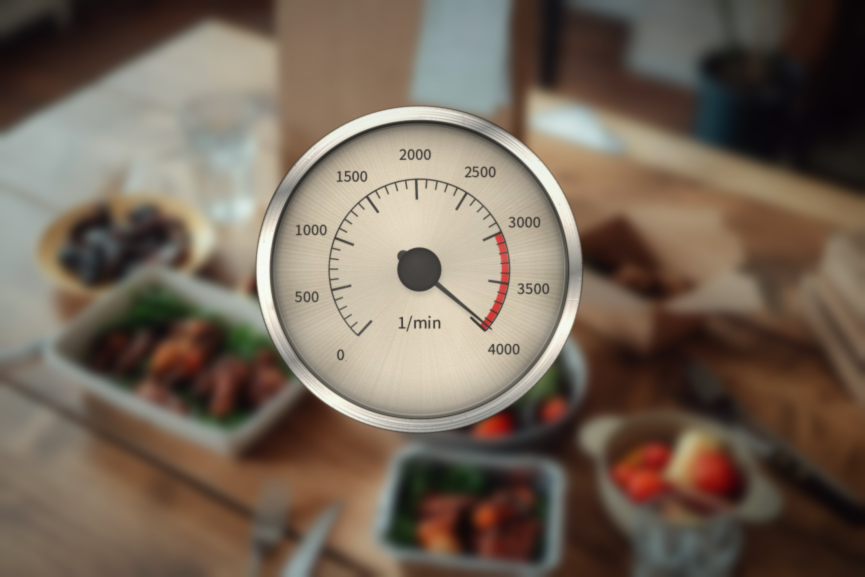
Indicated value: 3950 rpm
